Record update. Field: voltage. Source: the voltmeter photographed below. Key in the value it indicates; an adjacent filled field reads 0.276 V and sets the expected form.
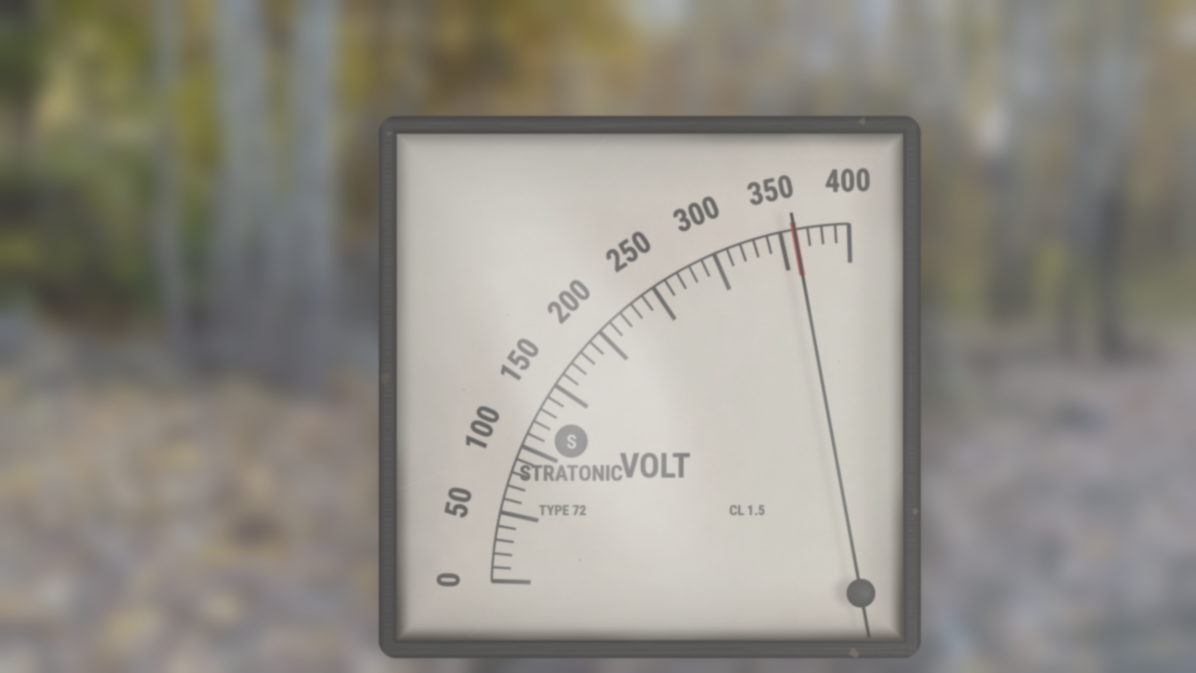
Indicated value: 360 V
